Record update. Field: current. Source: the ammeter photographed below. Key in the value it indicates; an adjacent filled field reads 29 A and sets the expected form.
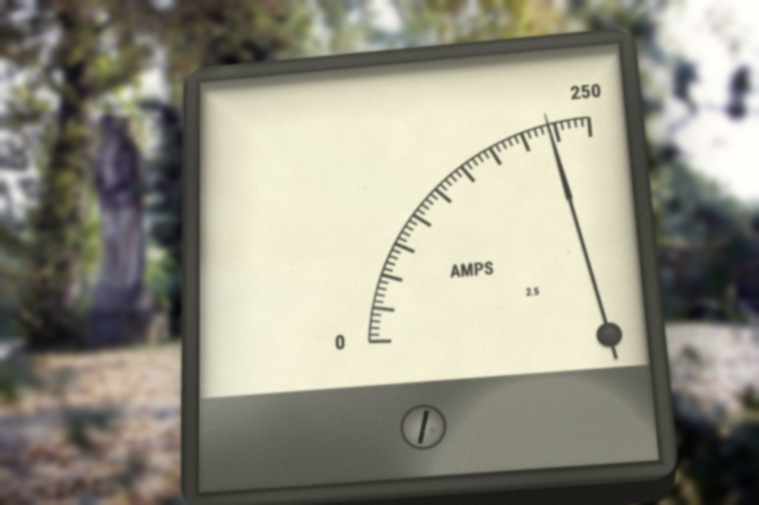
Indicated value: 220 A
